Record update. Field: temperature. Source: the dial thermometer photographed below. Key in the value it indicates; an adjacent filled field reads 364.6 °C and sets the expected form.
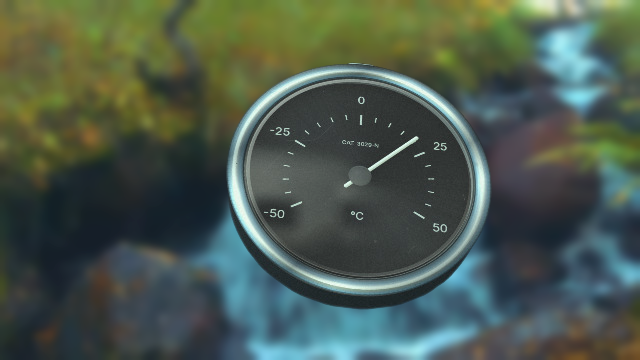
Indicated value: 20 °C
